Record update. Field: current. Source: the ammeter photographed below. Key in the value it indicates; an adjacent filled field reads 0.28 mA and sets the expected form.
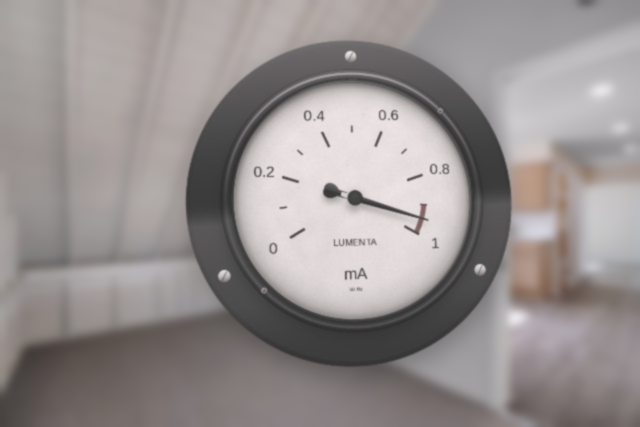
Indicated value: 0.95 mA
